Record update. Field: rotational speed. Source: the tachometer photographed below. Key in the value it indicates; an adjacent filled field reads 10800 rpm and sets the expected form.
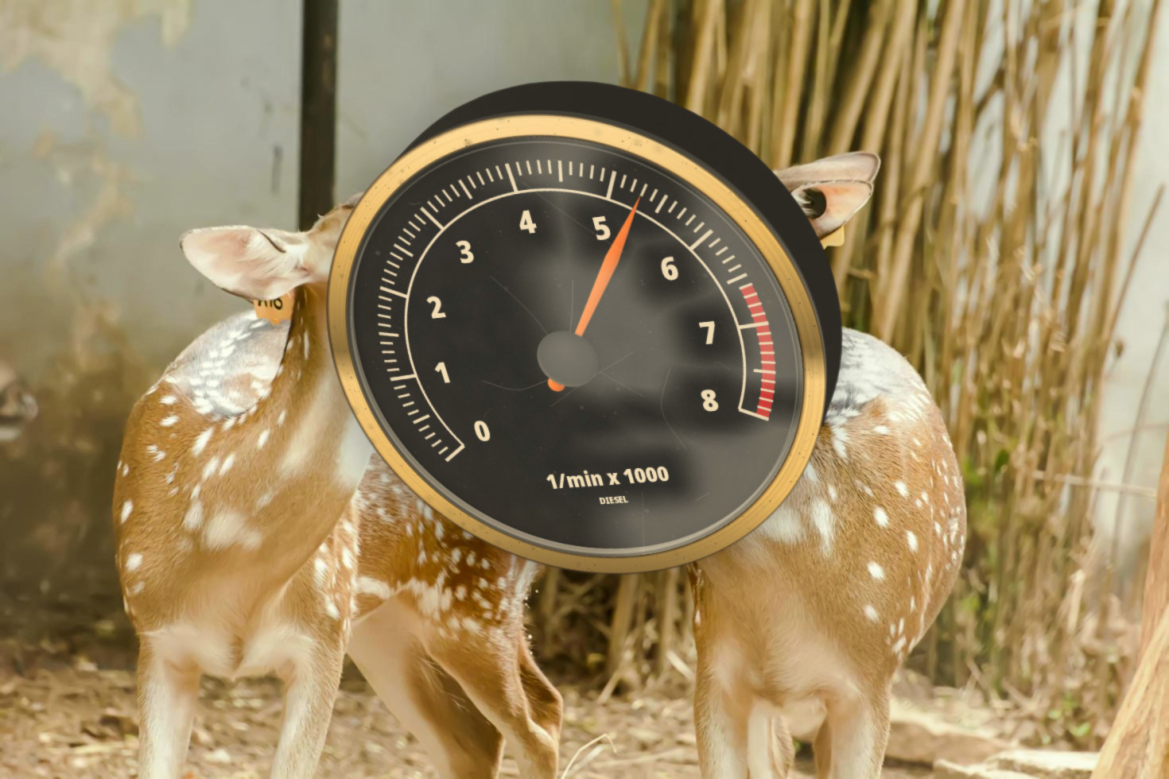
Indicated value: 5300 rpm
